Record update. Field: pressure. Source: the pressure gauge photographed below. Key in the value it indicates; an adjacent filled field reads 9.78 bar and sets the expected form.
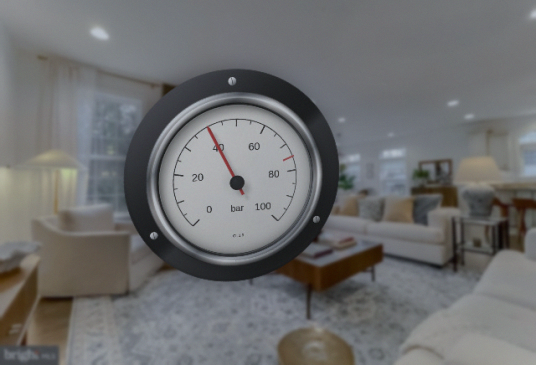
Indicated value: 40 bar
